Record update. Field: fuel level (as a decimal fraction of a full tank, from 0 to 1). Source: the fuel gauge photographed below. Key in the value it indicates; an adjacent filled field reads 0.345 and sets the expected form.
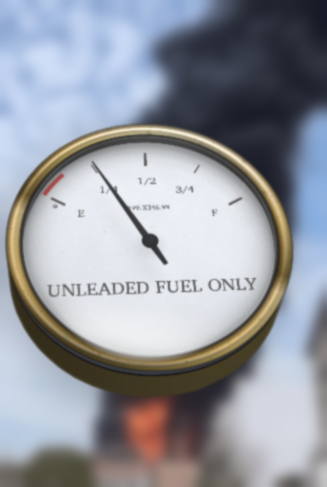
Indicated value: 0.25
